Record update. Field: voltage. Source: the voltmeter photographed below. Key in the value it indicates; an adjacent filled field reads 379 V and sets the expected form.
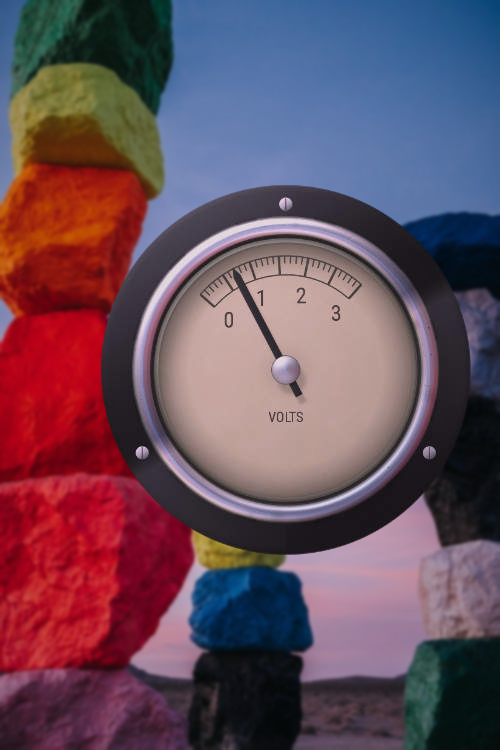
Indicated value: 0.7 V
